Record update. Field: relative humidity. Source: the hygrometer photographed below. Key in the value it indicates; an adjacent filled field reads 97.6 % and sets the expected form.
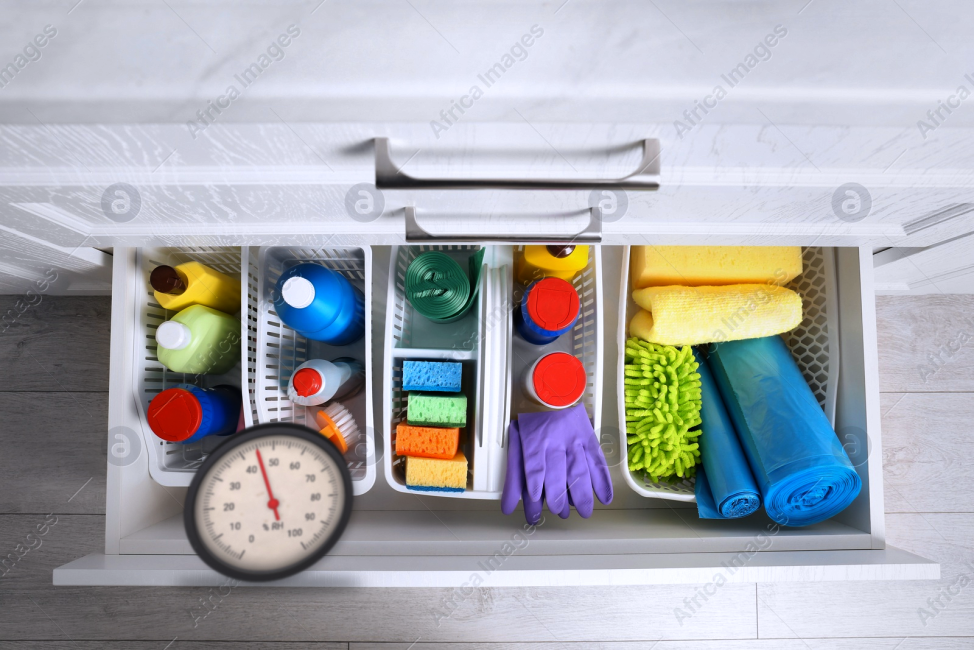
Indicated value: 45 %
